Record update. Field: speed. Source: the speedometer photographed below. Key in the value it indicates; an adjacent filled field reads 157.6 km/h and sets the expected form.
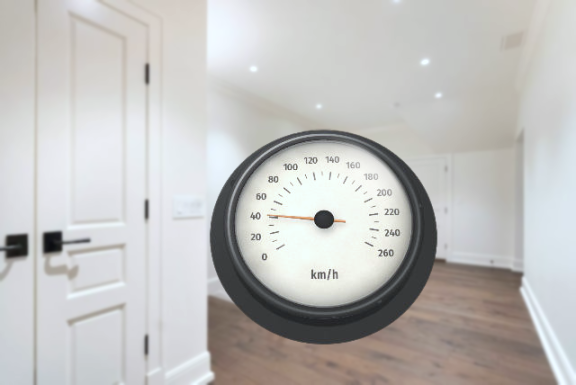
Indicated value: 40 km/h
